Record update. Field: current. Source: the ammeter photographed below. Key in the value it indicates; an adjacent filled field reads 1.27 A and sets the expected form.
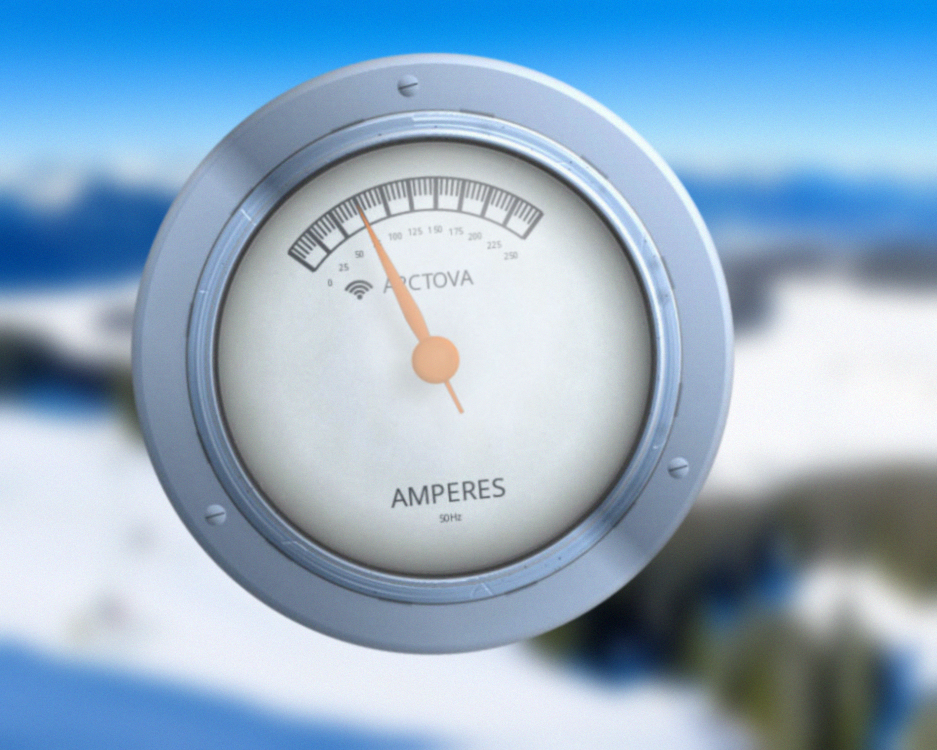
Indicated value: 75 A
